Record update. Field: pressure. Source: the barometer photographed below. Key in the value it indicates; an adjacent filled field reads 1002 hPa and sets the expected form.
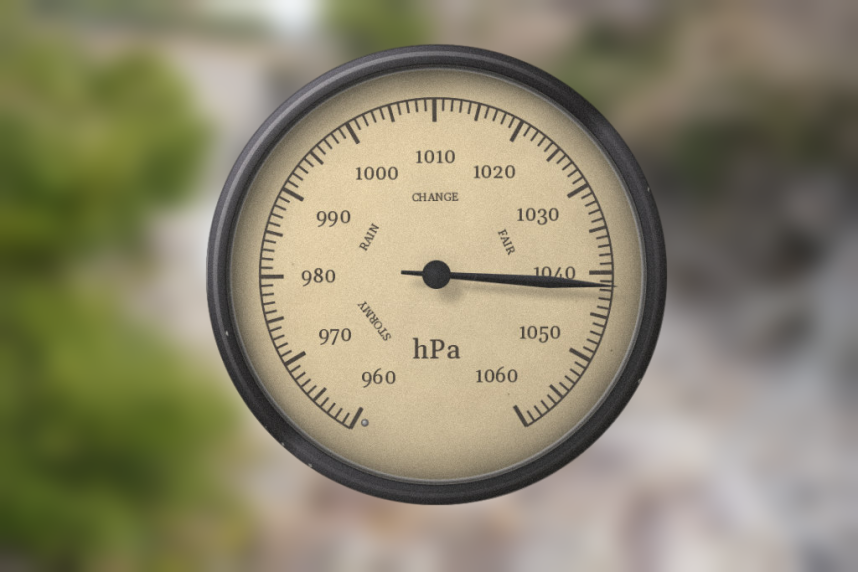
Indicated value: 1041.5 hPa
